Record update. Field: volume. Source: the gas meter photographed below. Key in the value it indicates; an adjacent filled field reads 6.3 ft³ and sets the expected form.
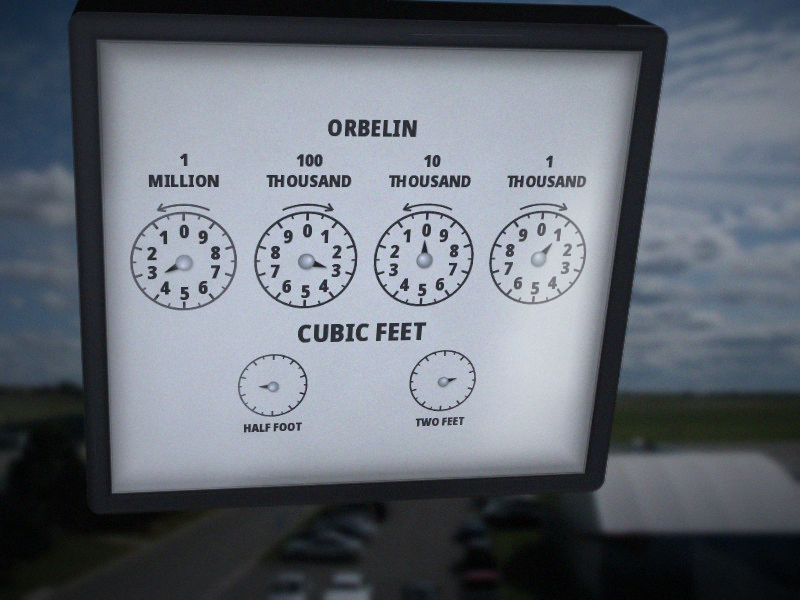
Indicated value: 330100 ft³
